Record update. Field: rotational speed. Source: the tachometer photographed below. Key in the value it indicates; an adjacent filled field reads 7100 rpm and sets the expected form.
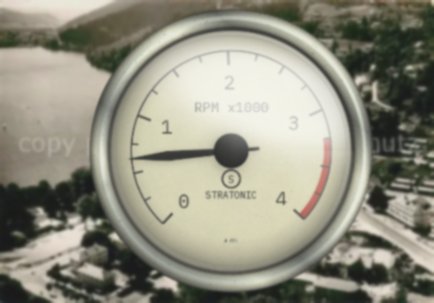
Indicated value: 625 rpm
